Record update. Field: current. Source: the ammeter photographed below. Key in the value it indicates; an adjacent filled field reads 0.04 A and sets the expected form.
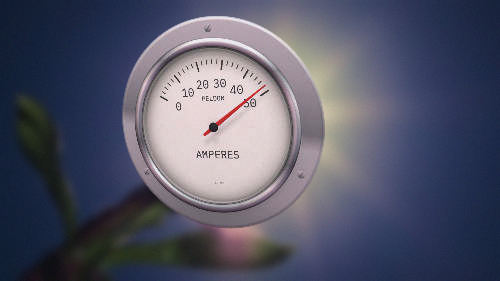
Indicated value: 48 A
